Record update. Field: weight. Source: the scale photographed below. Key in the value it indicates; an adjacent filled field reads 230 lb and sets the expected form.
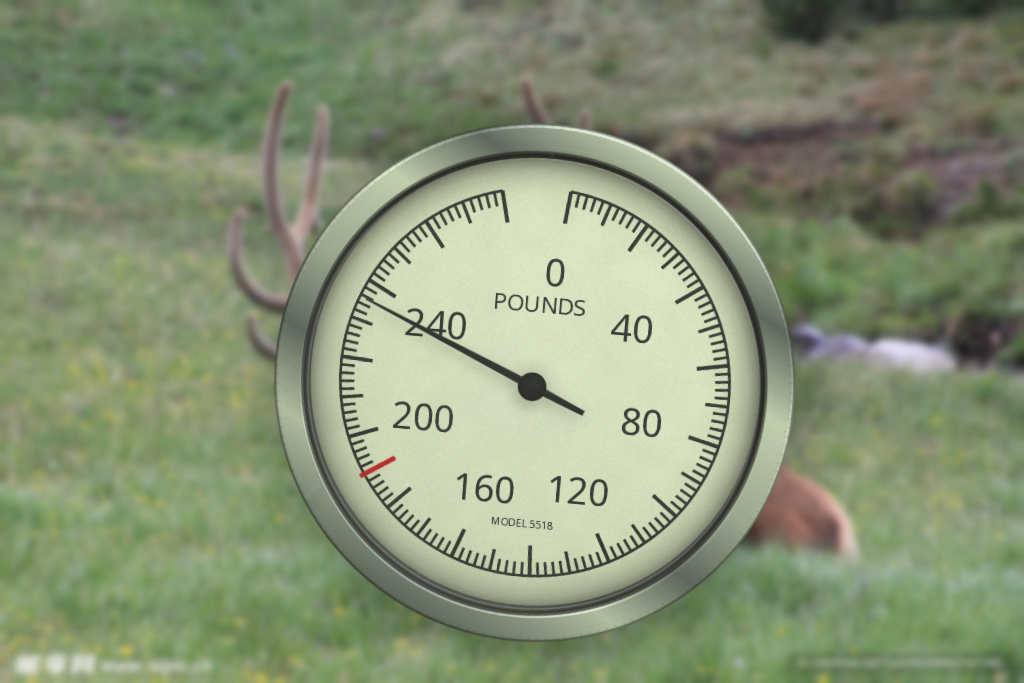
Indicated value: 236 lb
